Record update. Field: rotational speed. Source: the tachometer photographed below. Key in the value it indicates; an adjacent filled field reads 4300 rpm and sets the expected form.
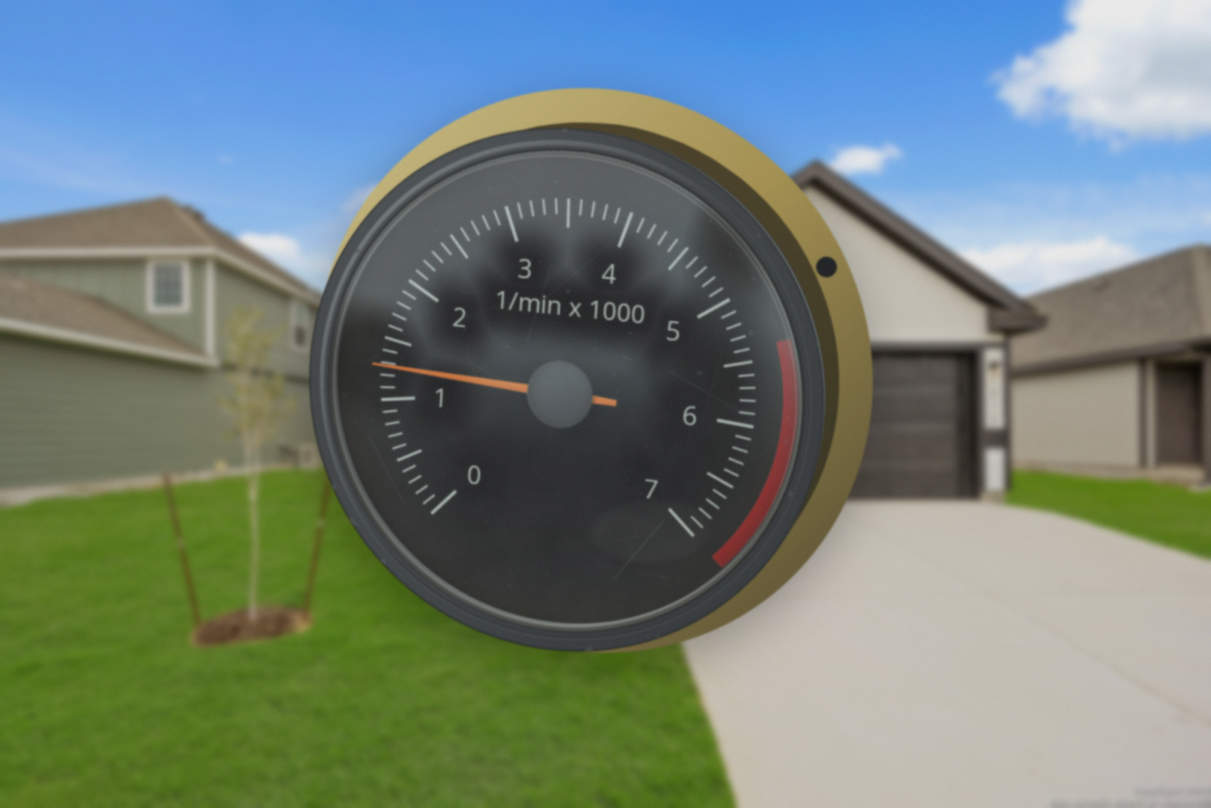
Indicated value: 1300 rpm
